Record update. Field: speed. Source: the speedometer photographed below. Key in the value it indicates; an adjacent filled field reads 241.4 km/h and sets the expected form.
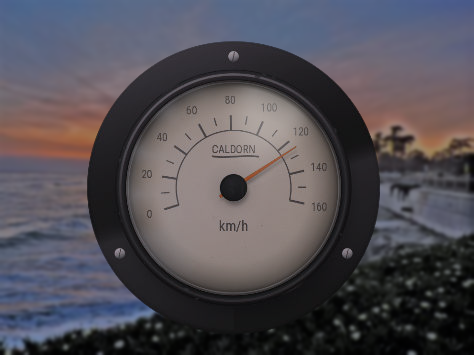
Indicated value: 125 km/h
